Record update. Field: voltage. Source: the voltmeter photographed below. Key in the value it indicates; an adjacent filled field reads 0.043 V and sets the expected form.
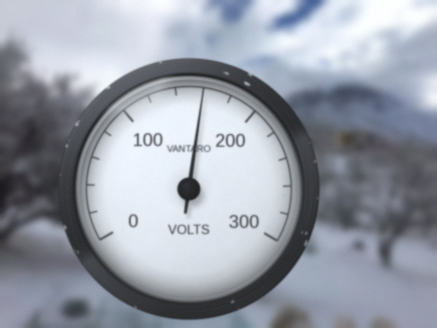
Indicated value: 160 V
